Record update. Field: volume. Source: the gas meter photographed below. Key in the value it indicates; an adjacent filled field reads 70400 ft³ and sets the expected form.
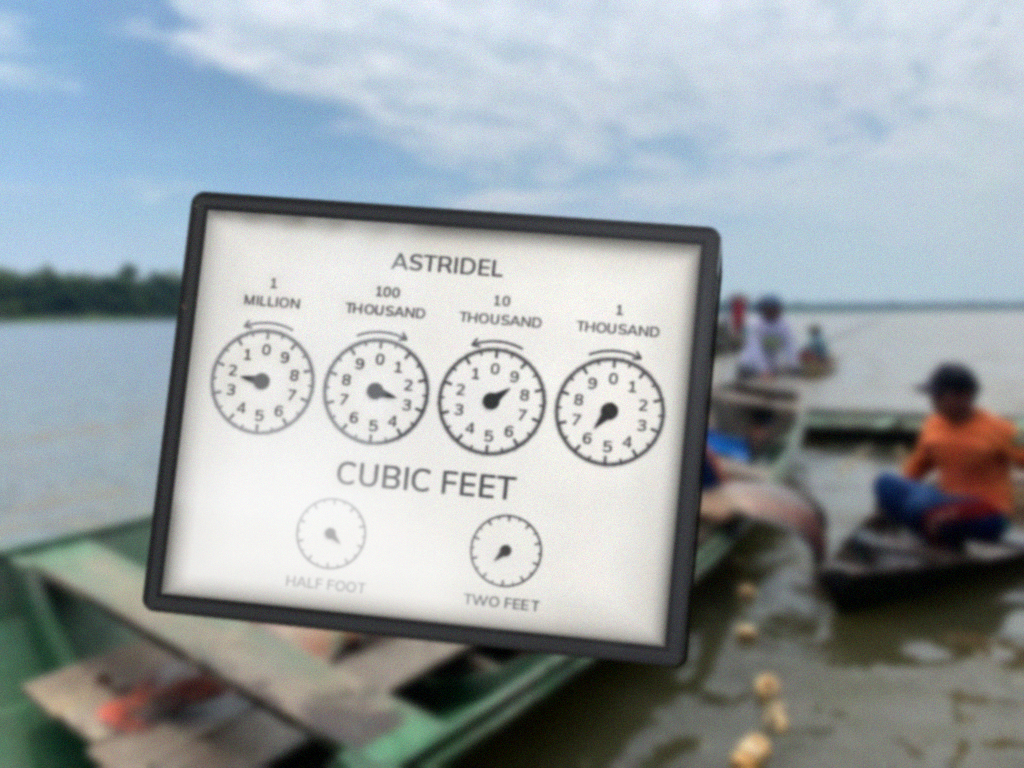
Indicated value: 228600 ft³
